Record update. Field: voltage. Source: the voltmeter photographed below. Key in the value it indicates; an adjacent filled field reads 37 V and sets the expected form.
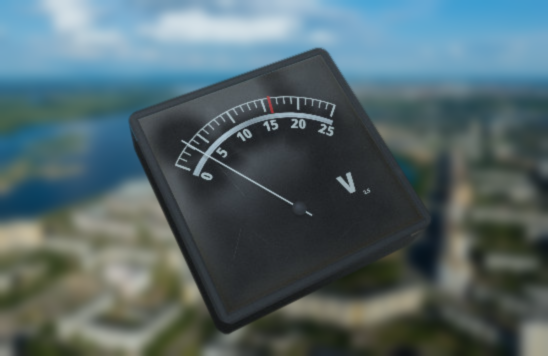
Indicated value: 3 V
